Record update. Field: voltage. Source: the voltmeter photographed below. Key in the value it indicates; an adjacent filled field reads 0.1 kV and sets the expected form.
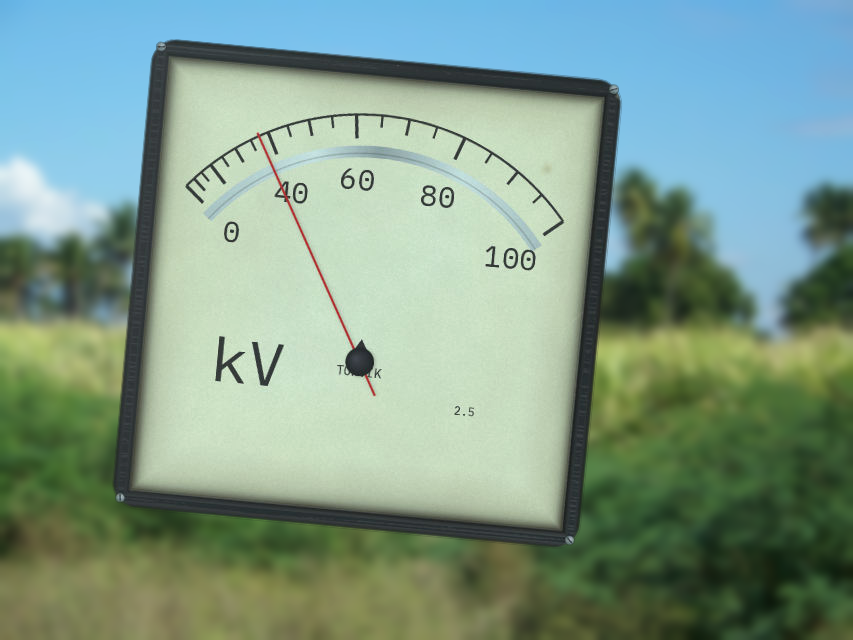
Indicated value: 37.5 kV
